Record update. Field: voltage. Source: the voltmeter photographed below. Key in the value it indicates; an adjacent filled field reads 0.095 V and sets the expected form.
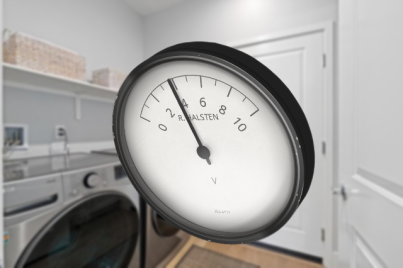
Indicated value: 4 V
